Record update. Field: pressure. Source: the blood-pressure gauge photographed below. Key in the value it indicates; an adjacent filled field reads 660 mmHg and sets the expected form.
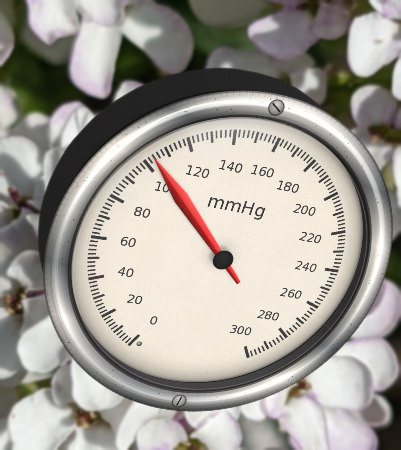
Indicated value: 104 mmHg
